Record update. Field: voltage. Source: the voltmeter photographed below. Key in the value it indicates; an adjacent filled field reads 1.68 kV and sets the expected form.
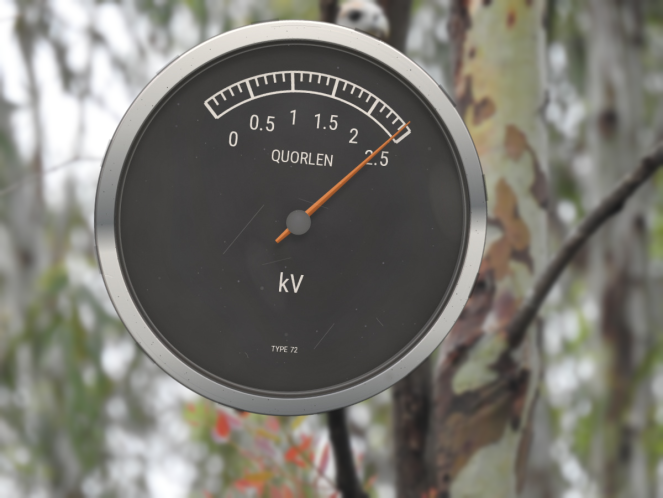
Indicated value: 2.4 kV
